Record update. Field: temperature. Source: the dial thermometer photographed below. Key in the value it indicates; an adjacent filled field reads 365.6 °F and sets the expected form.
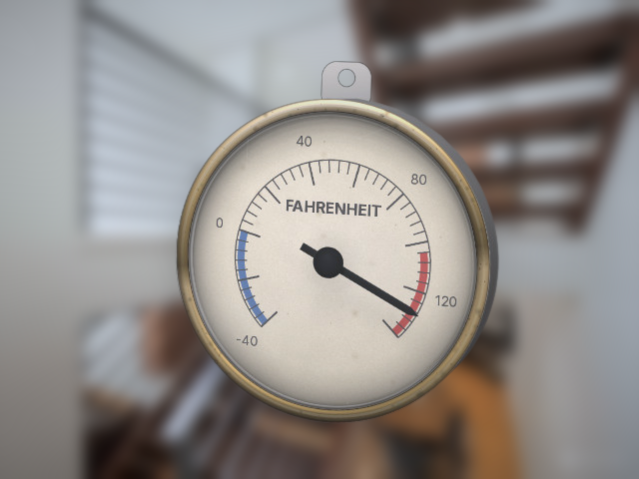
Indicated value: 128 °F
